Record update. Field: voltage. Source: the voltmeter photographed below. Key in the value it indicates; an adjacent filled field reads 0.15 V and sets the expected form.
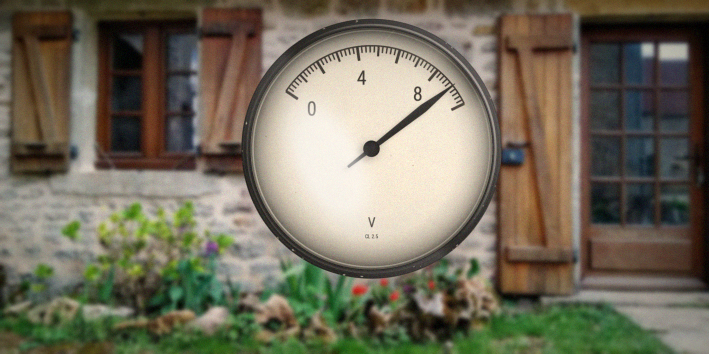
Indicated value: 9 V
